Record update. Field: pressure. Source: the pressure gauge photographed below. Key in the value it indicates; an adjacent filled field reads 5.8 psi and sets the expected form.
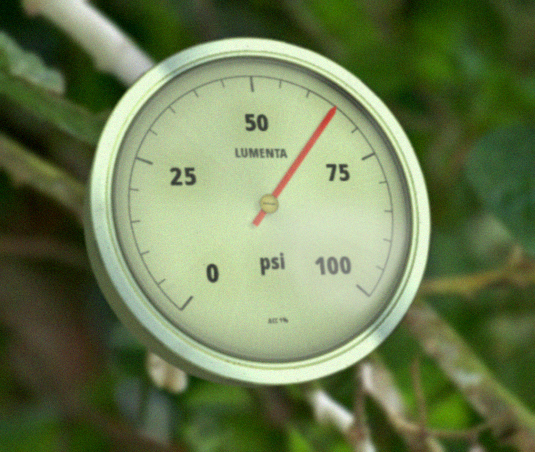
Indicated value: 65 psi
